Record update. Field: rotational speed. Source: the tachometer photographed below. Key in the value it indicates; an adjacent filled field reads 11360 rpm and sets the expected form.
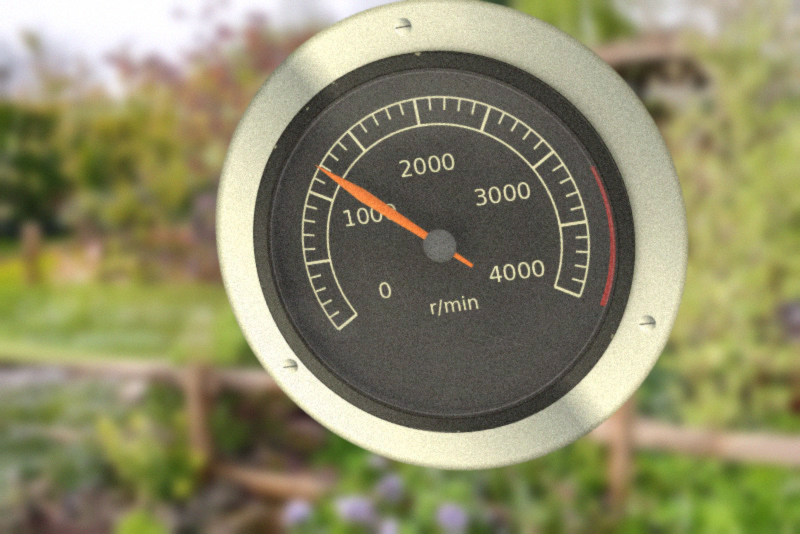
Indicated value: 1200 rpm
